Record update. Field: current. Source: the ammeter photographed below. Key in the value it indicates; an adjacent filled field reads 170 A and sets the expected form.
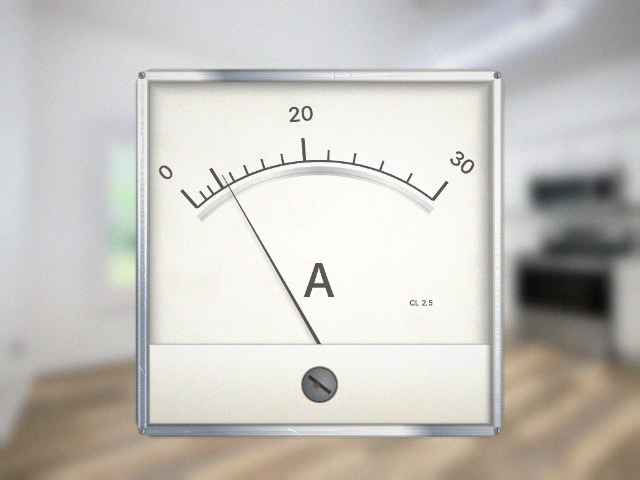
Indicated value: 11 A
